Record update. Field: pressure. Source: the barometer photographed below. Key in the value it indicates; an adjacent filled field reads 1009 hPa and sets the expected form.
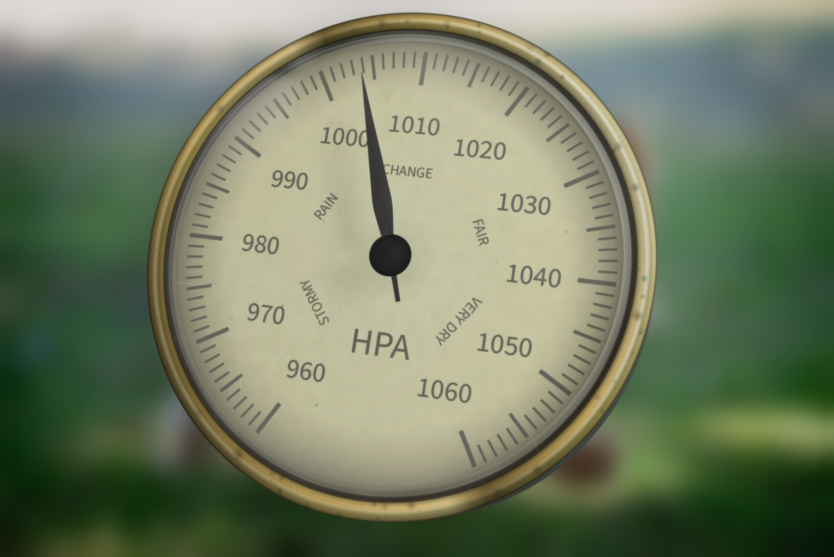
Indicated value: 1004 hPa
